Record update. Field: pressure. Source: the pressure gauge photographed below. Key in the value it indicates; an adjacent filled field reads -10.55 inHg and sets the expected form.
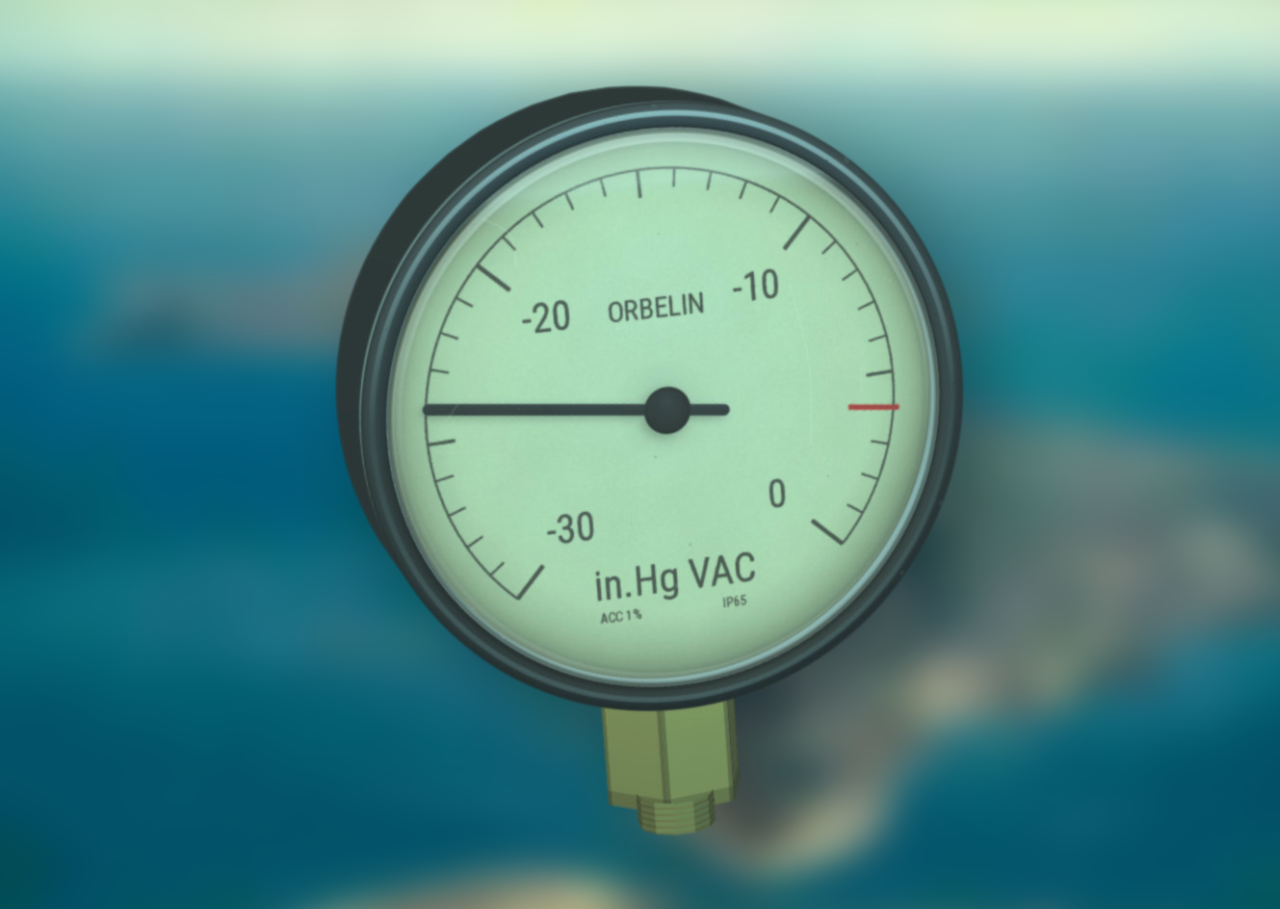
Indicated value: -24 inHg
